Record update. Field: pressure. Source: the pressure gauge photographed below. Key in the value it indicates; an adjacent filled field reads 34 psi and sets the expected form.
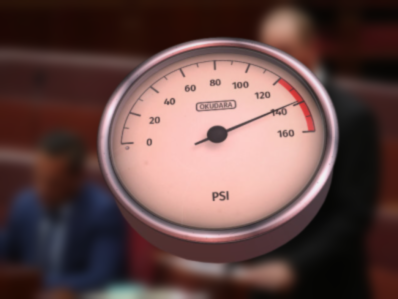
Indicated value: 140 psi
